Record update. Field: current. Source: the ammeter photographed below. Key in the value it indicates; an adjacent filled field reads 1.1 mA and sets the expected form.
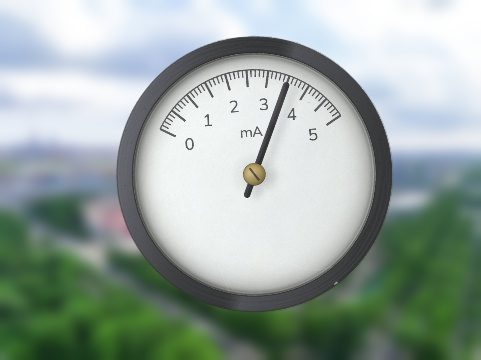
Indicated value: 3.5 mA
